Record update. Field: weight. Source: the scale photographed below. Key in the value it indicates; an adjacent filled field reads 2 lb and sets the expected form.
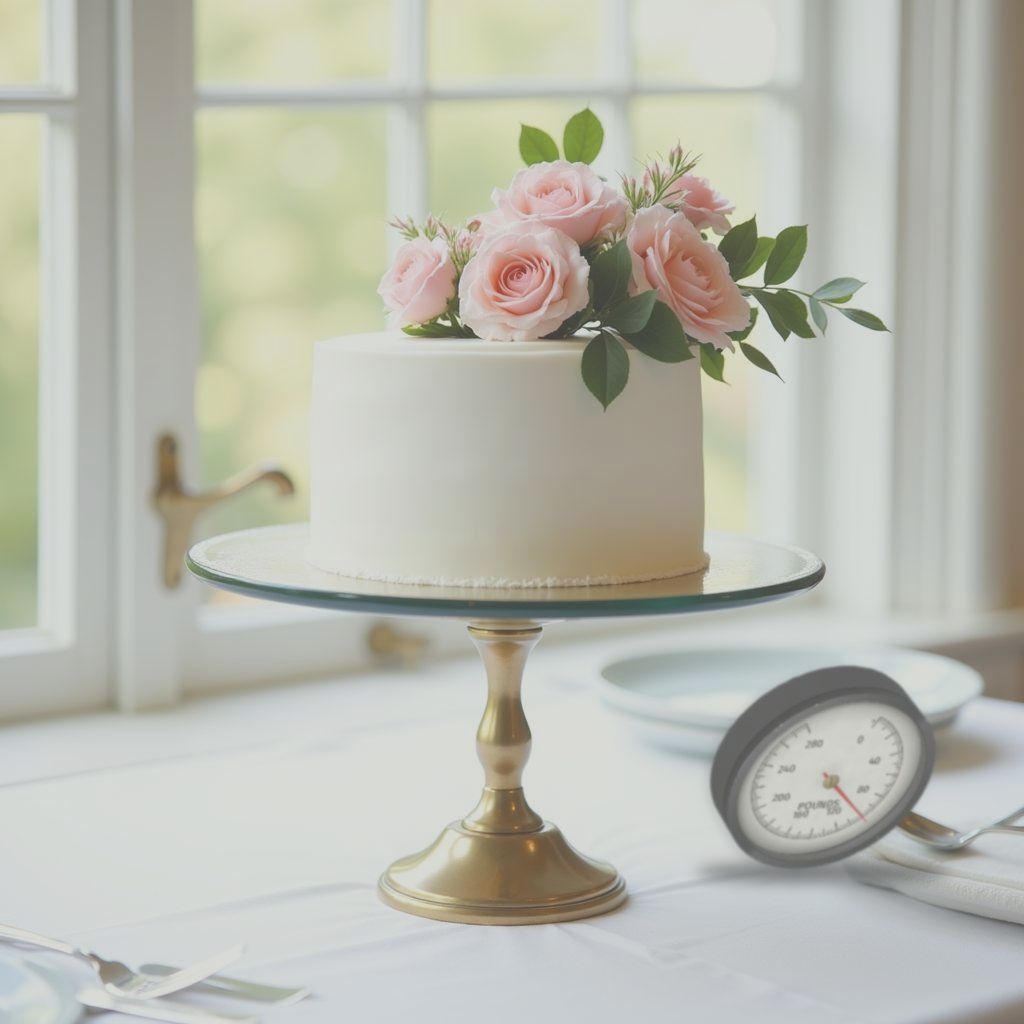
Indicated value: 100 lb
